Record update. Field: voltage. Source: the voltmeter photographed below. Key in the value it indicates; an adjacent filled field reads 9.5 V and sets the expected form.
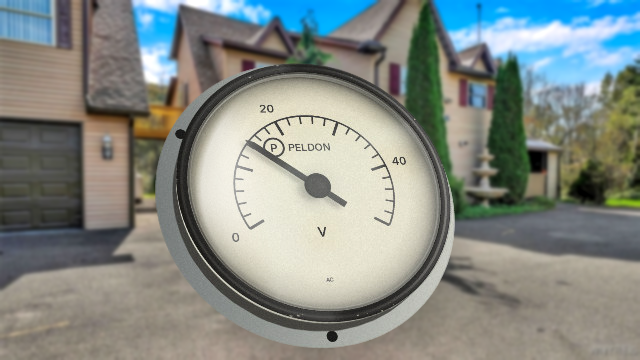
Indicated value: 14 V
